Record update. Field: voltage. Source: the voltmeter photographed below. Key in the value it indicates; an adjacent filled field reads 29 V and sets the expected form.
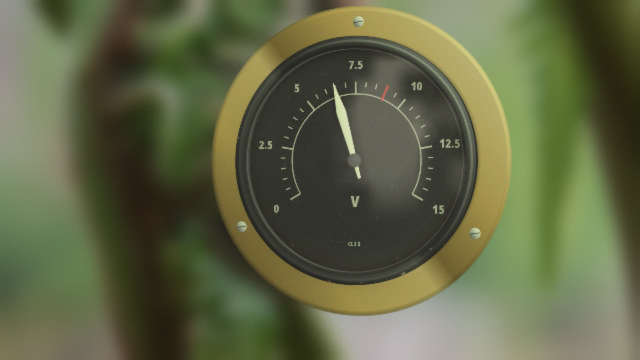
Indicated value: 6.5 V
